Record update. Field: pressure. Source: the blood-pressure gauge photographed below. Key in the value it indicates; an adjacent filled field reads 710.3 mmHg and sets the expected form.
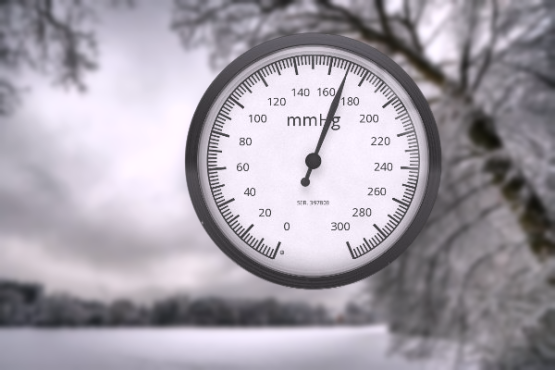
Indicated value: 170 mmHg
